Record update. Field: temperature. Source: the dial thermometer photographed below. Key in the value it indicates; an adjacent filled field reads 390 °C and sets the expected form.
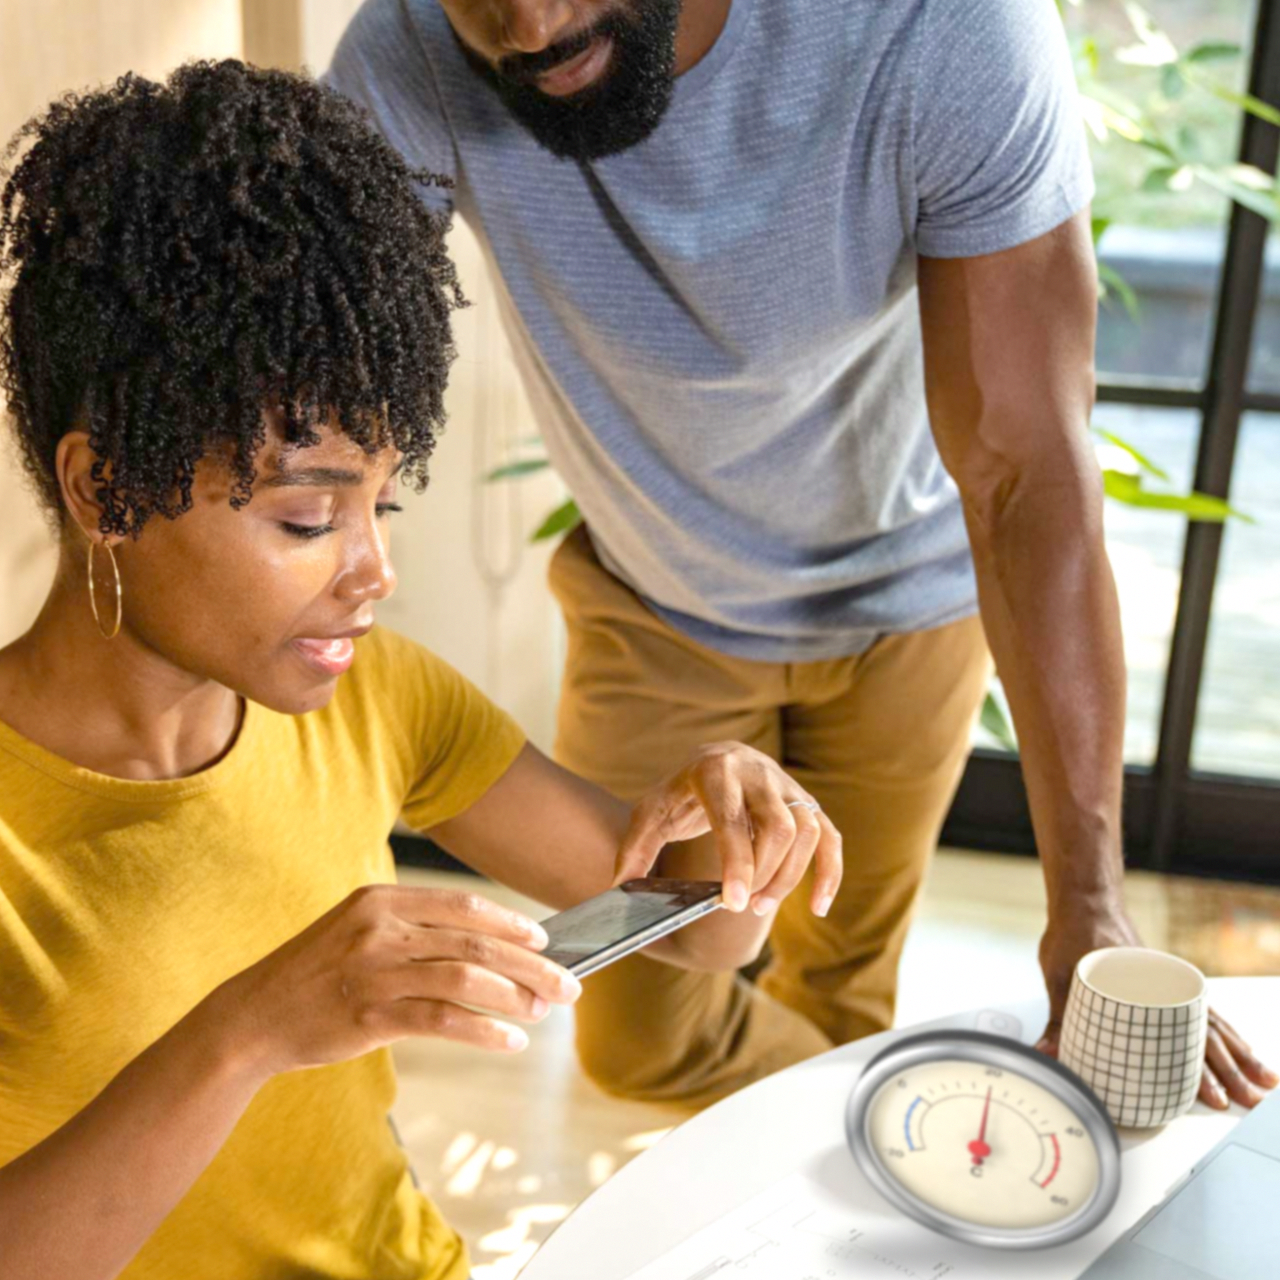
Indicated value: 20 °C
